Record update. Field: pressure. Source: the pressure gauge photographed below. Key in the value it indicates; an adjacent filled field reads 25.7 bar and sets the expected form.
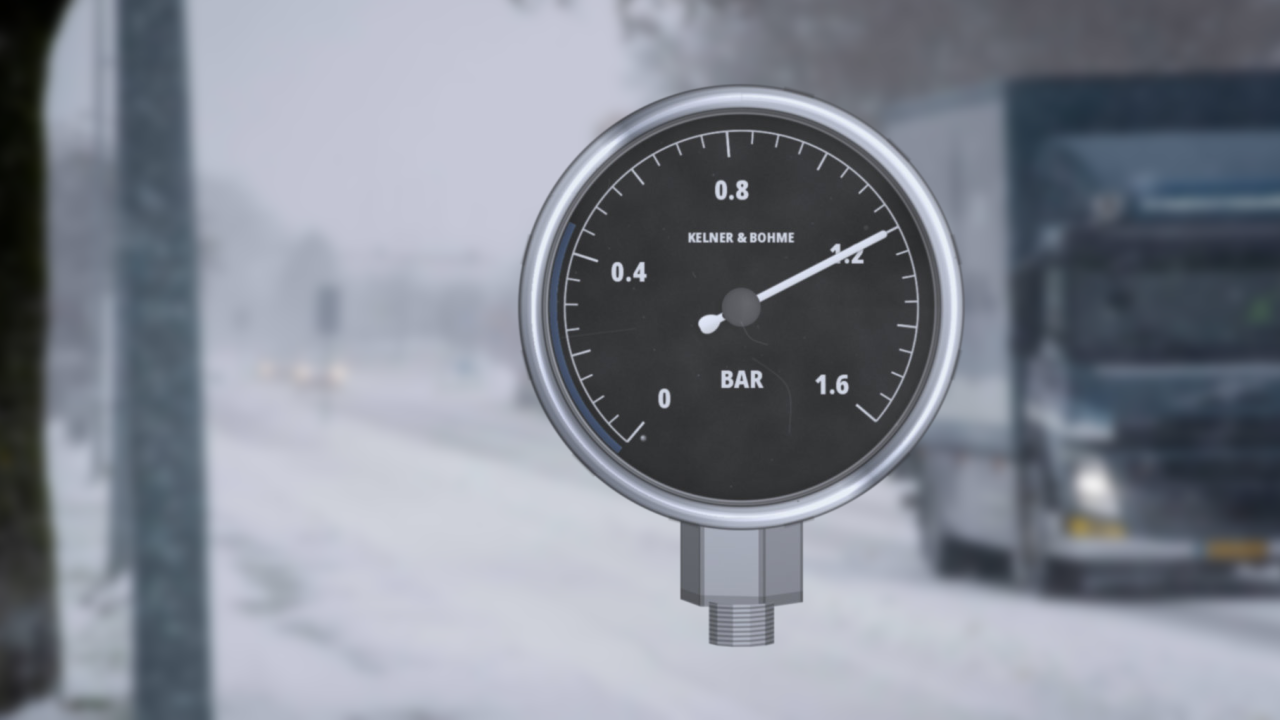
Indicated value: 1.2 bar
